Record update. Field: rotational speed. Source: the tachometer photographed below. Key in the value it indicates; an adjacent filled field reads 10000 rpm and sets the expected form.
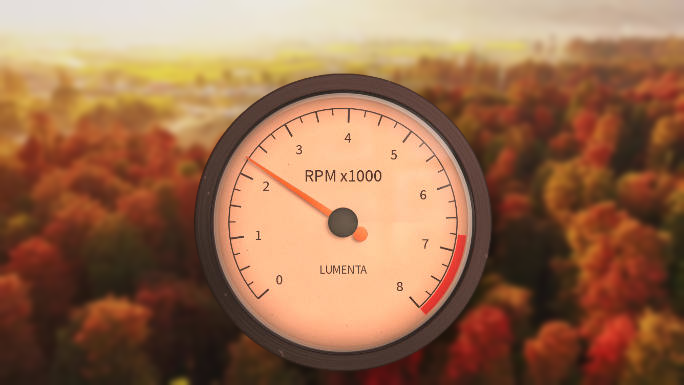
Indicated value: 2250 rpm
